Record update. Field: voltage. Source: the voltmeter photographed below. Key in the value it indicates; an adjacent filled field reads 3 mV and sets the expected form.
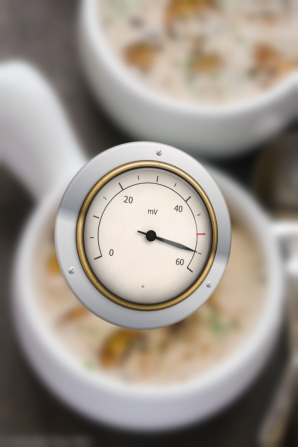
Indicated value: 55 mV
